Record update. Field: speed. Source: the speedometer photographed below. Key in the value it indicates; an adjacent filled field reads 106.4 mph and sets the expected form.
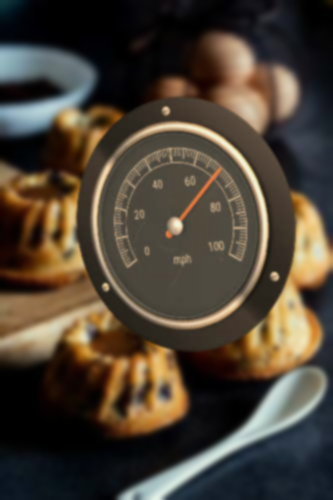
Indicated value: 70 mph
